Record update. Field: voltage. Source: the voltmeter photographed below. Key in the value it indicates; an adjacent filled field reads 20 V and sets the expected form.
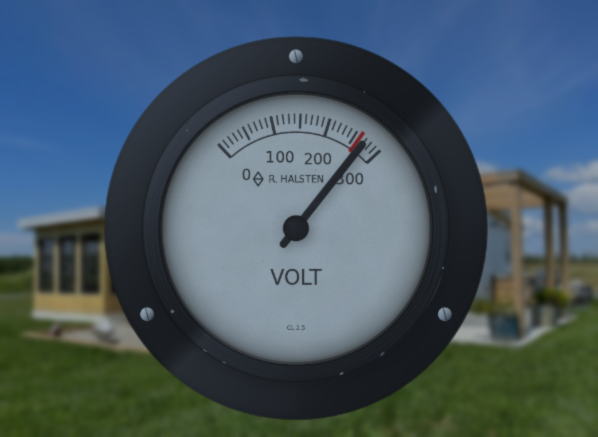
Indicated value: 270 V
